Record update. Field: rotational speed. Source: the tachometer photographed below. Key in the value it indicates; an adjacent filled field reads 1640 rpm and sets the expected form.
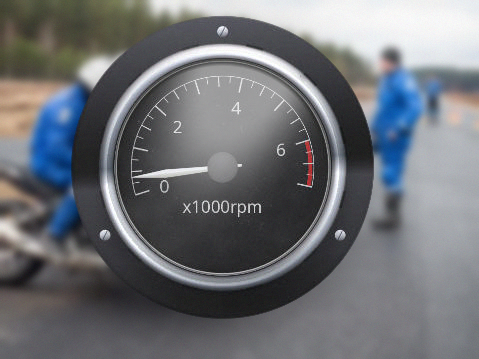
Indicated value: 375 rpm
